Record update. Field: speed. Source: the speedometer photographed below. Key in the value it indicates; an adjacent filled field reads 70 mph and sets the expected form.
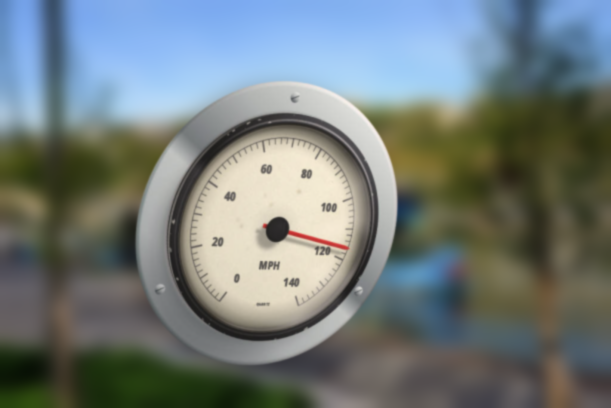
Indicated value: 116 mph
